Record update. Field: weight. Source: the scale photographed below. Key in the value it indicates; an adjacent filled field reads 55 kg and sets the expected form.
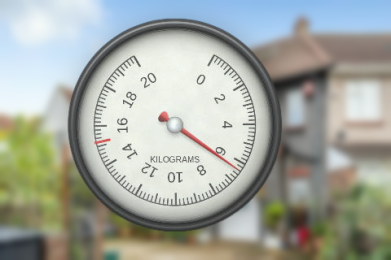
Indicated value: 6.4 kg
